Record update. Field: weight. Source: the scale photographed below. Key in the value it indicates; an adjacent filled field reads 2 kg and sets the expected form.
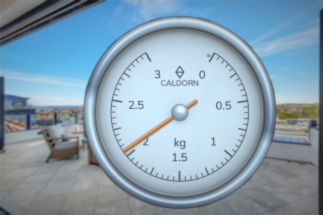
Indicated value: 2.05 kg
